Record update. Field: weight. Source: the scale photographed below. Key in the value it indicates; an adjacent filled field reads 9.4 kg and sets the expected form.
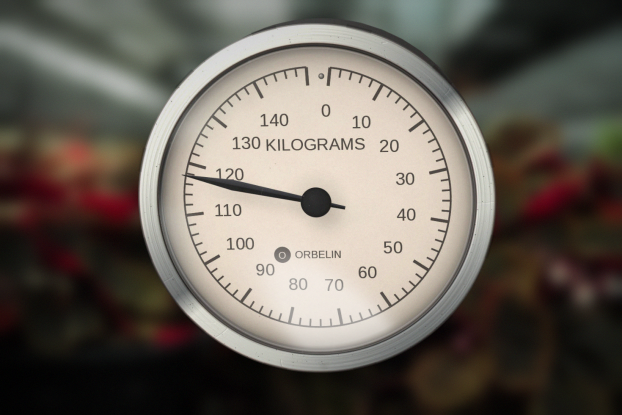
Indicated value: 118 kg
